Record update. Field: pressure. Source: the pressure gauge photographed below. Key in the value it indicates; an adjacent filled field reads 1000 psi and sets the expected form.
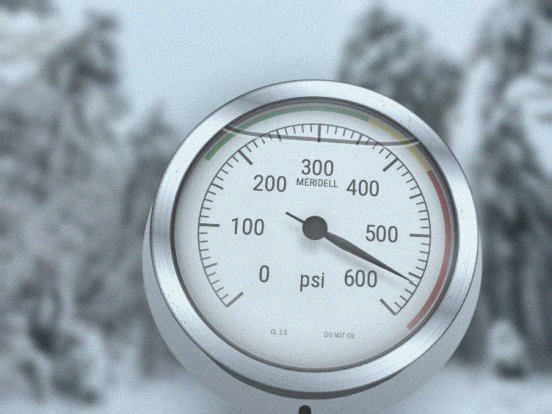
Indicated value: 560 psi
